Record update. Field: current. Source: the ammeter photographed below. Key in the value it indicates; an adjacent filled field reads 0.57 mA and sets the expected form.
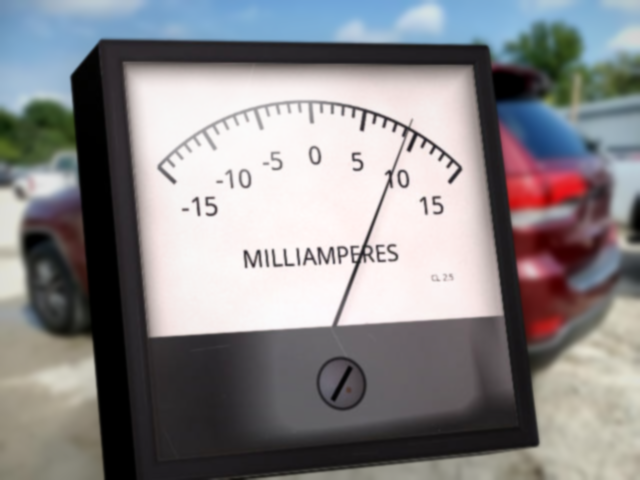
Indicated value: 9 mA
